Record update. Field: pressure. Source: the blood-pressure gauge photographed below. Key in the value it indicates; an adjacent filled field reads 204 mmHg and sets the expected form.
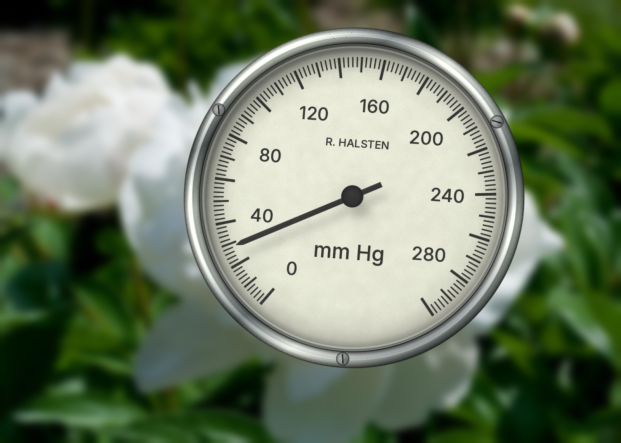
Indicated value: 28 mmHg
